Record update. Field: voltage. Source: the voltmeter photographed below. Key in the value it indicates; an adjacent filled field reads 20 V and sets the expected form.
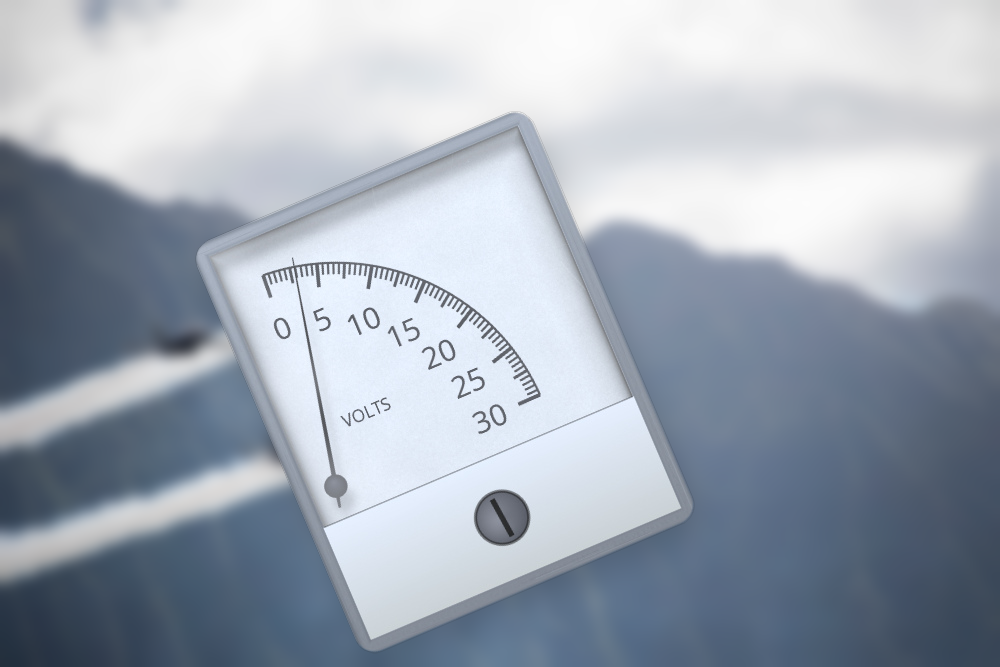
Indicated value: 3 V
